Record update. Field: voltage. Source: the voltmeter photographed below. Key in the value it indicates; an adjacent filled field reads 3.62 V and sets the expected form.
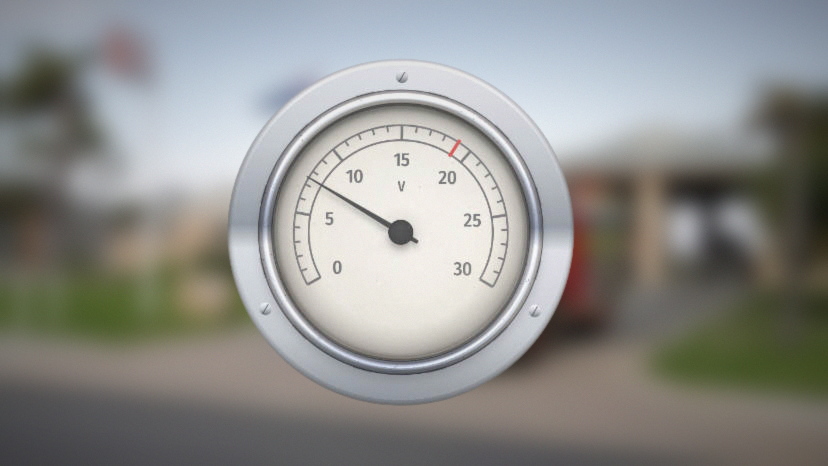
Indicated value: 7.5 V
